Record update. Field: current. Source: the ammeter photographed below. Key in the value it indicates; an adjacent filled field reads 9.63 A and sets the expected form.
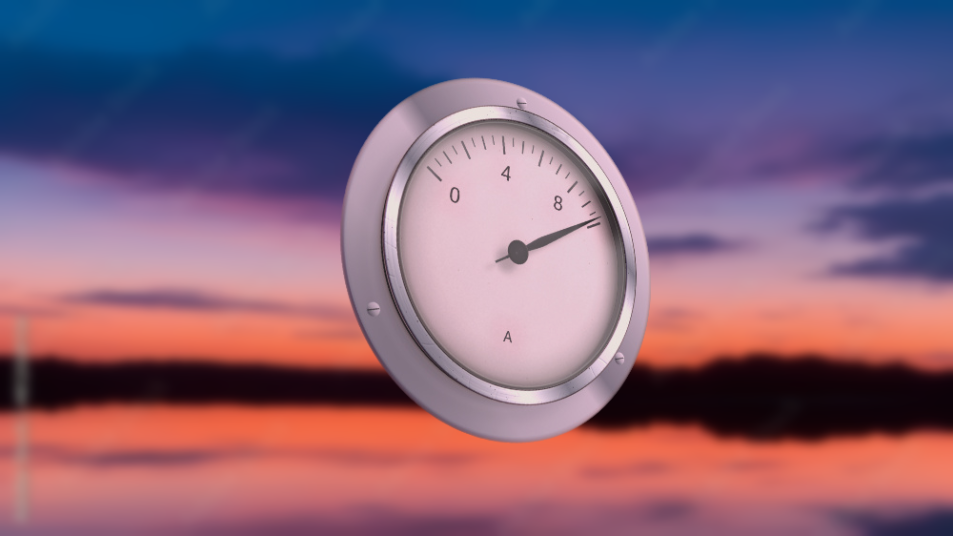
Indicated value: 9.75 A
